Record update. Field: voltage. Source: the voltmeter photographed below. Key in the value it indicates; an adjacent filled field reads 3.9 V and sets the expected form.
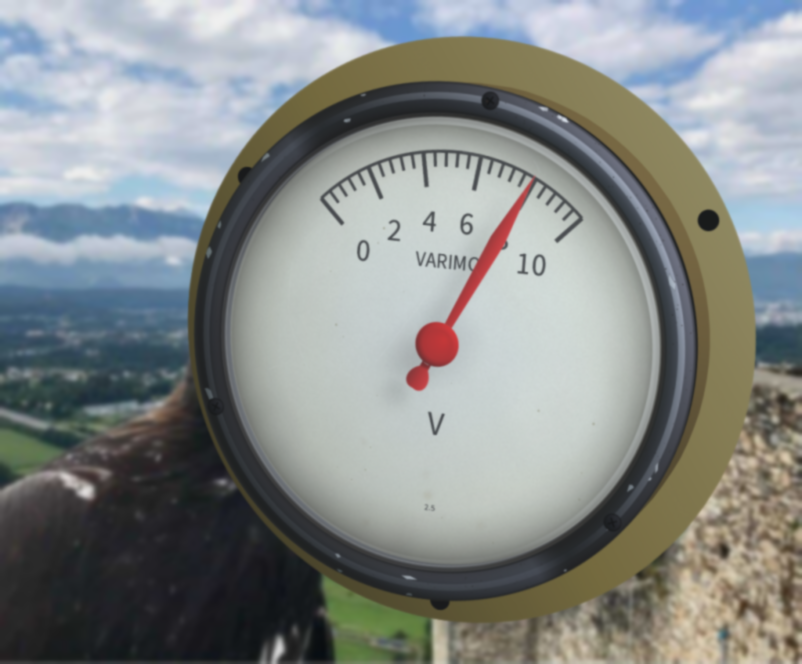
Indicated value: 8 V
